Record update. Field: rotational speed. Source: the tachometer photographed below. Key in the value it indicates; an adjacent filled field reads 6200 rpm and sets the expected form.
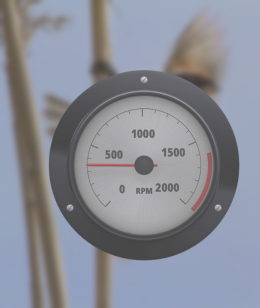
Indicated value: 350 rpm
